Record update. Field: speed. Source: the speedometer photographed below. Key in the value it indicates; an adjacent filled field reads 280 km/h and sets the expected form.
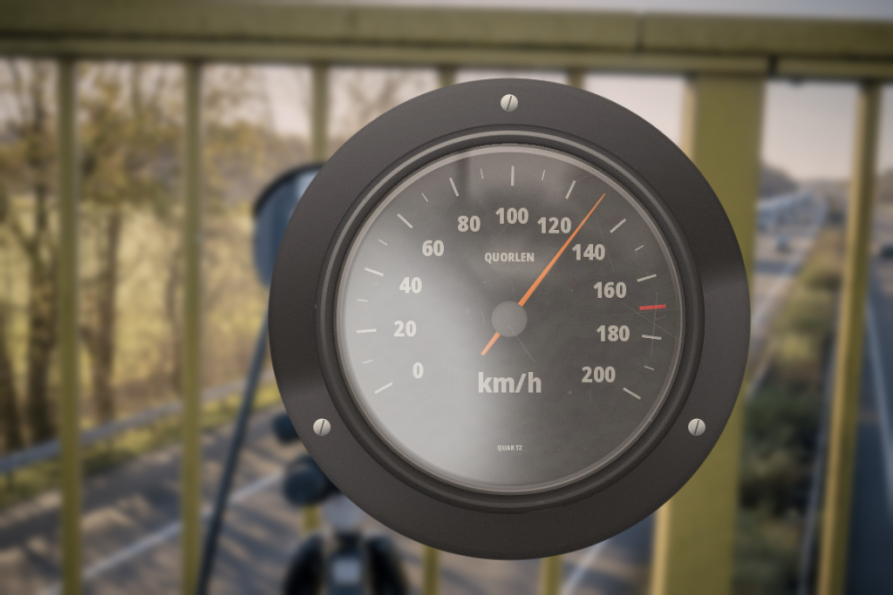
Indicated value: 130 km/h
